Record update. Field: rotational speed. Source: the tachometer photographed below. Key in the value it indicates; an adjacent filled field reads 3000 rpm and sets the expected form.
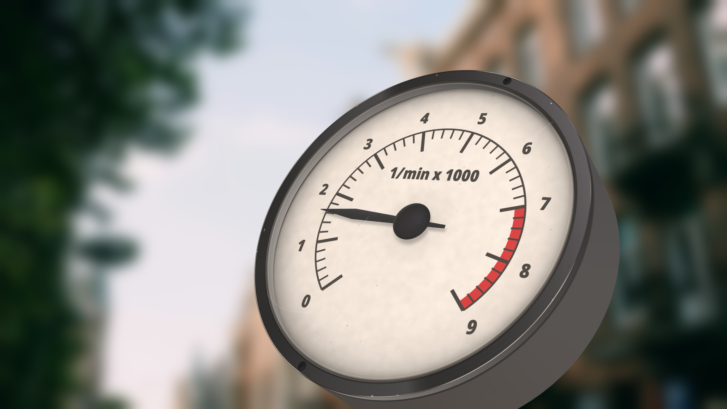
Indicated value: 1600 rpm
